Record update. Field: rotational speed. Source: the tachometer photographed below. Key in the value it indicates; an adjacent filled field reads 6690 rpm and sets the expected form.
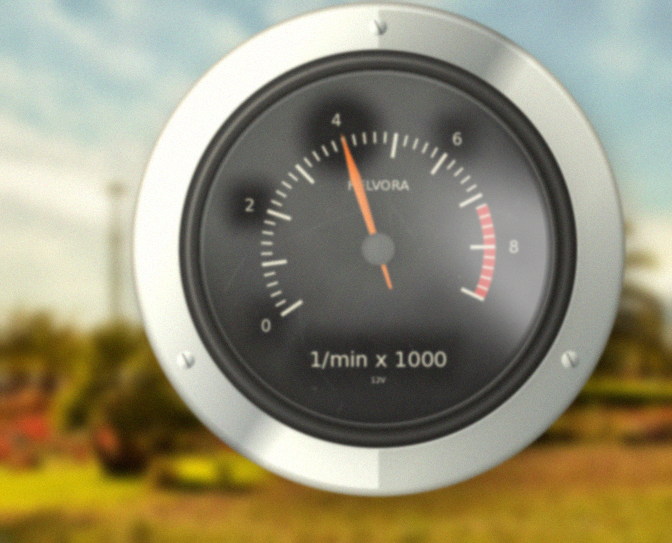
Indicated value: 4000 rpm
